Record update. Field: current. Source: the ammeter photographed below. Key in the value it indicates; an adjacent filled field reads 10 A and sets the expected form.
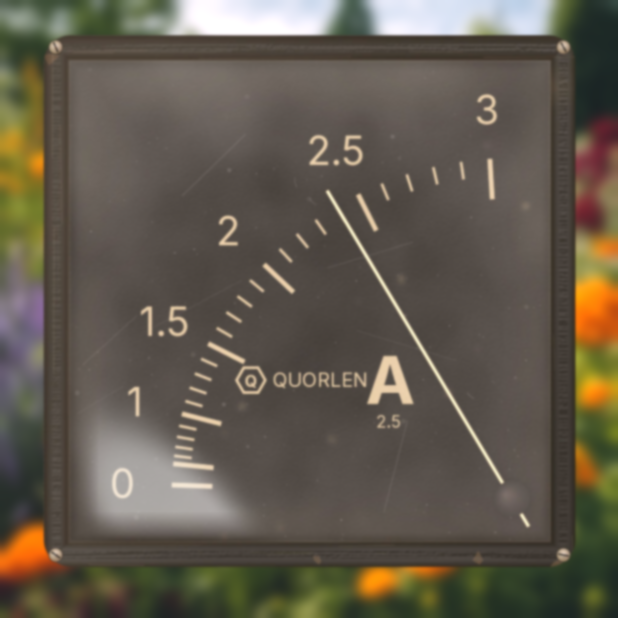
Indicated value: 2.4 A
